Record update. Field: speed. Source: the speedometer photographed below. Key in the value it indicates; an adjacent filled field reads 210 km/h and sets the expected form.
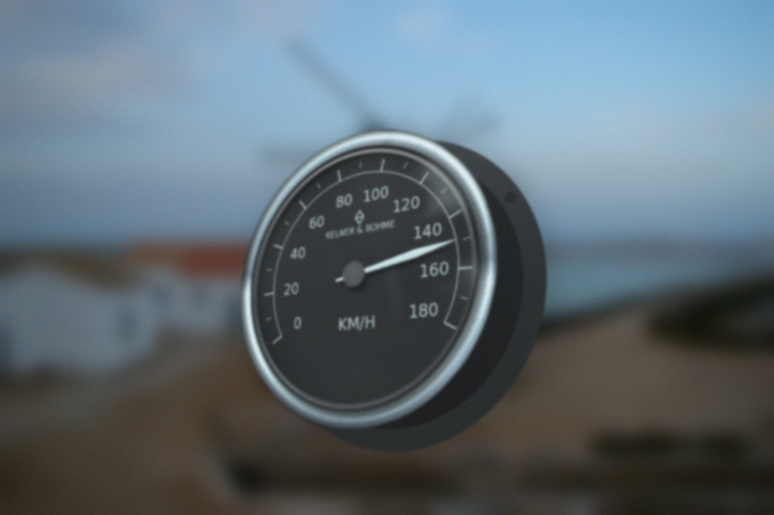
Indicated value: 150 km/h
